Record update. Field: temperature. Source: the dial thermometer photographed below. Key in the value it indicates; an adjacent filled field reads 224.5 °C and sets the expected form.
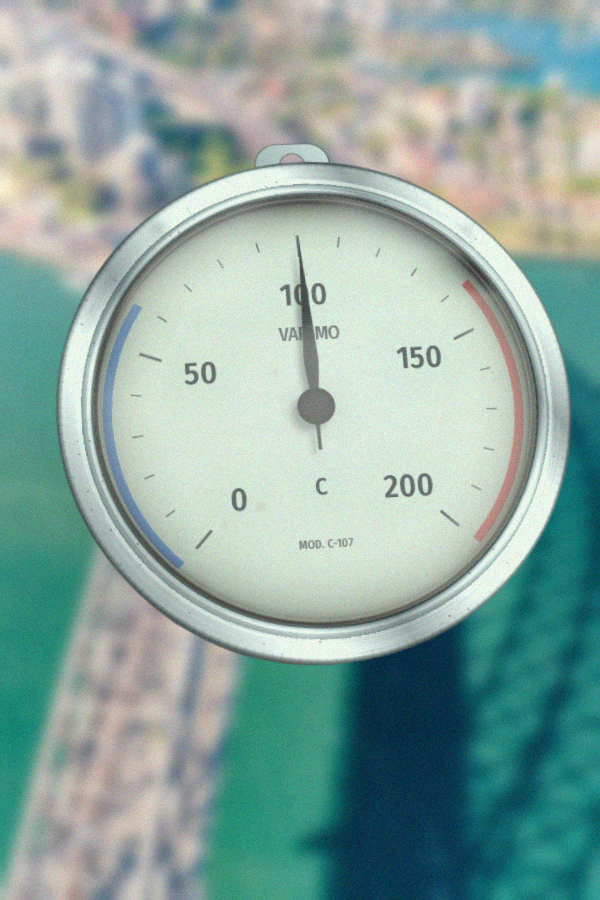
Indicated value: 100 °C
